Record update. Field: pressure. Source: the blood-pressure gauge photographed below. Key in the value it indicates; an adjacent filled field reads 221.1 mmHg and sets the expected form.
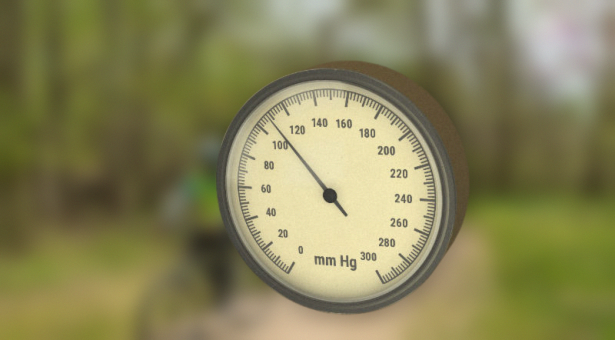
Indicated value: 110 mmHg
